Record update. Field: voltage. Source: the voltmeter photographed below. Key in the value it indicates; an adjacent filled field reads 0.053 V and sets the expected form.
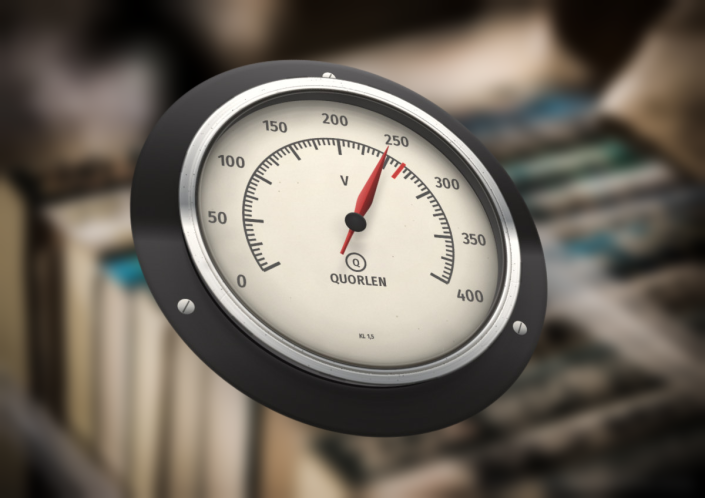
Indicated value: 245 V
